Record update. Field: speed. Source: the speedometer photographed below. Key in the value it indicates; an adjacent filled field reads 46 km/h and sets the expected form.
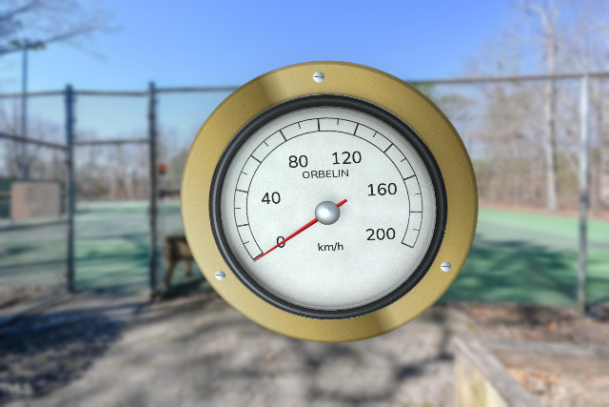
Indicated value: 0 km/h
